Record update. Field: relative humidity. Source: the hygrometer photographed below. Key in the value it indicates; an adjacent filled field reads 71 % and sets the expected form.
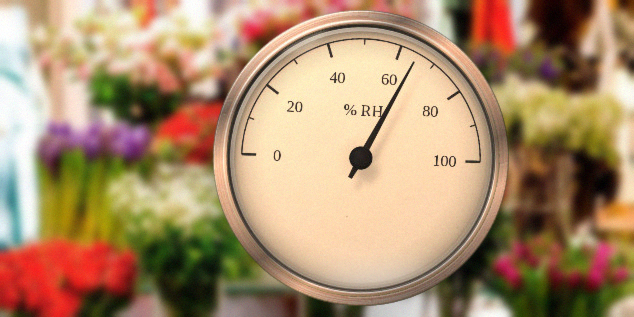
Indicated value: 65 %
